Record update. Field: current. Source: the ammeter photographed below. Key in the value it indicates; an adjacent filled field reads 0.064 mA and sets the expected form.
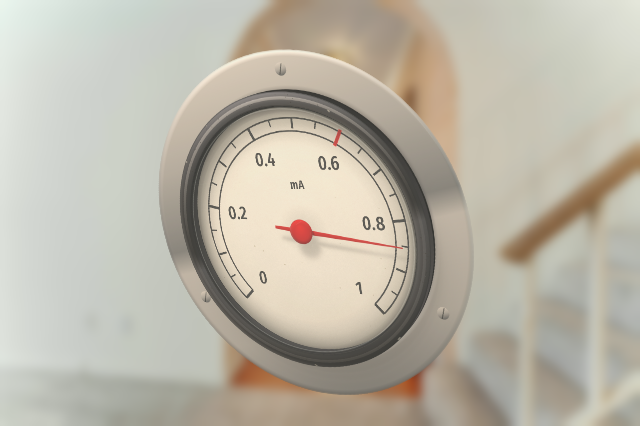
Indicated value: 0.85 mA
